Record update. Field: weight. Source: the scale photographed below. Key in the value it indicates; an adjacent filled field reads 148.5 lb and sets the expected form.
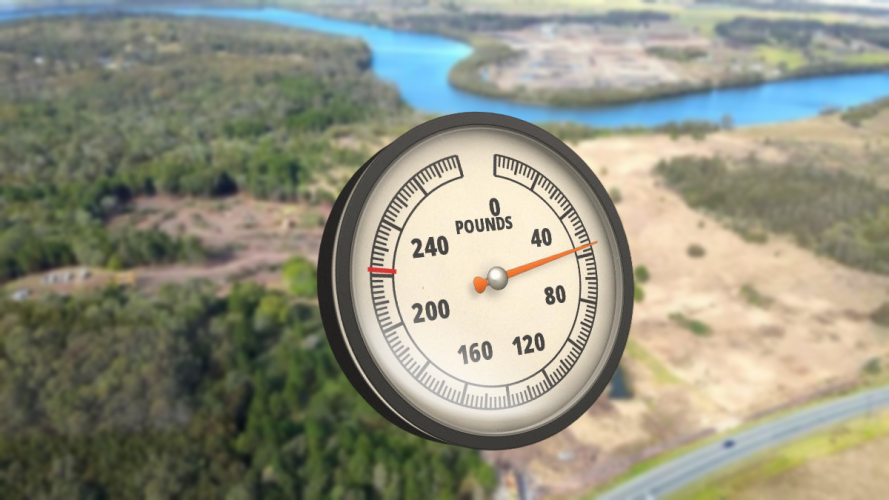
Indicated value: 56 lb
